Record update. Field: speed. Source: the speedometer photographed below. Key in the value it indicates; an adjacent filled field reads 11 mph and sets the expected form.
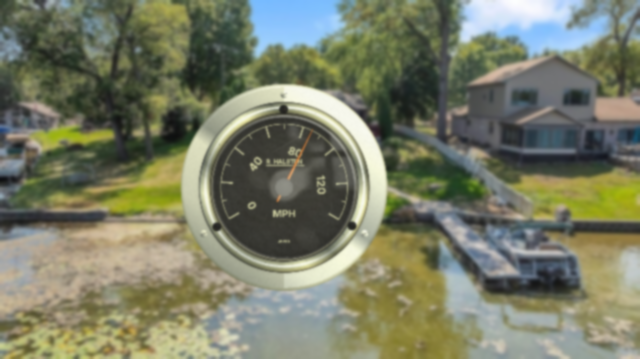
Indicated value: 85 mph
